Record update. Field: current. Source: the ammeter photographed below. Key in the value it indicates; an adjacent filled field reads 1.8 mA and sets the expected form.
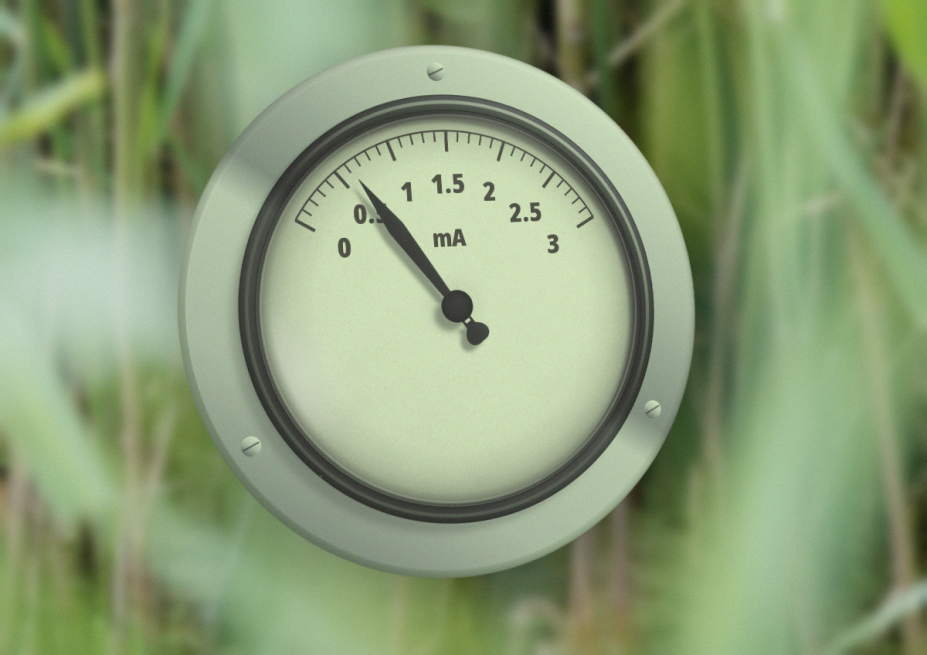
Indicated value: 0.6 mA
